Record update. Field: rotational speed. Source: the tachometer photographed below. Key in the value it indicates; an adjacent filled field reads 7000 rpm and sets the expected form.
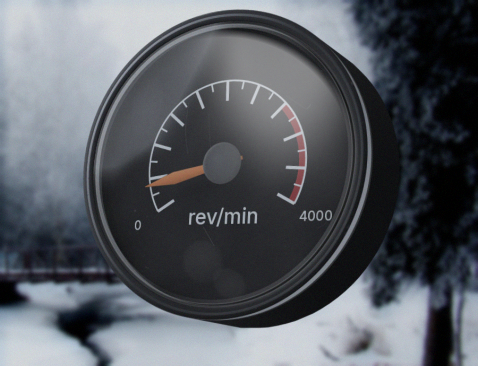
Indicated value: 300 rpm
